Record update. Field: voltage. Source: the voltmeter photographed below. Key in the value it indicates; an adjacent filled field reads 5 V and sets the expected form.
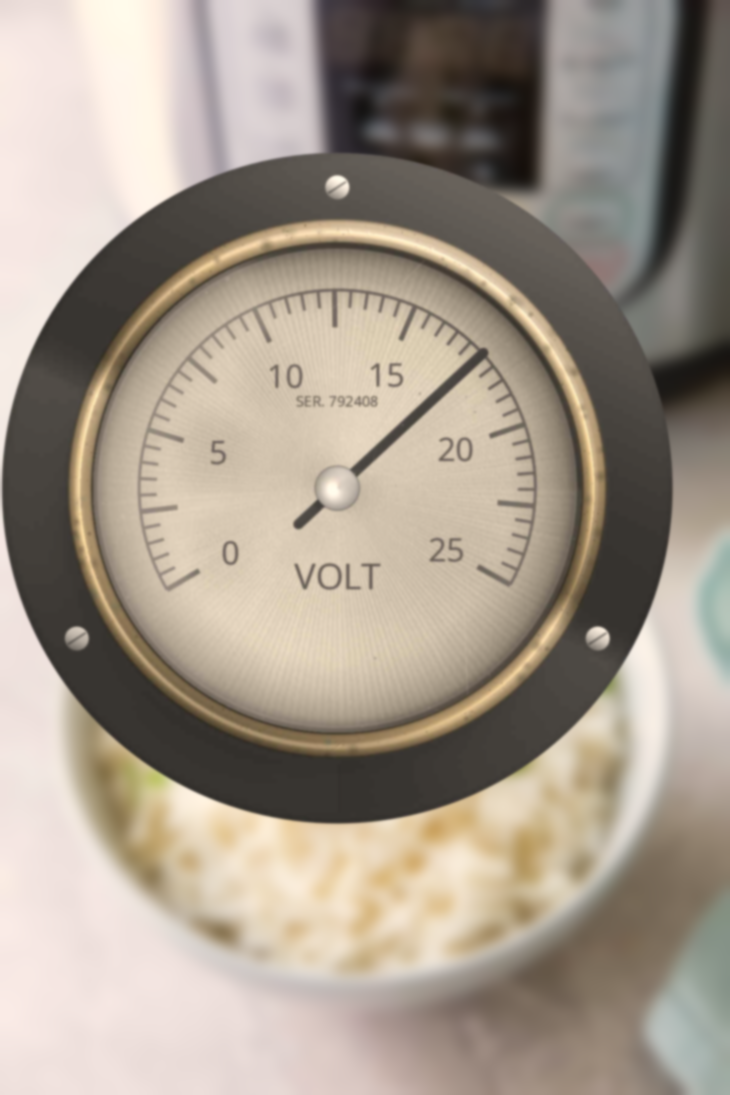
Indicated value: 17.5 V
